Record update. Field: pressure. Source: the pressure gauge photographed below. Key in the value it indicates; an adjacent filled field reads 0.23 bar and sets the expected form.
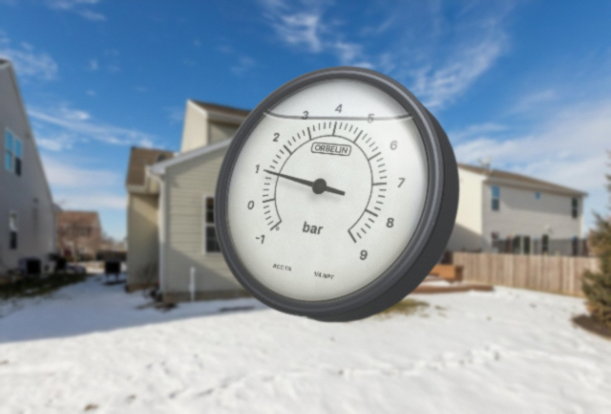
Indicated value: 1 bar
